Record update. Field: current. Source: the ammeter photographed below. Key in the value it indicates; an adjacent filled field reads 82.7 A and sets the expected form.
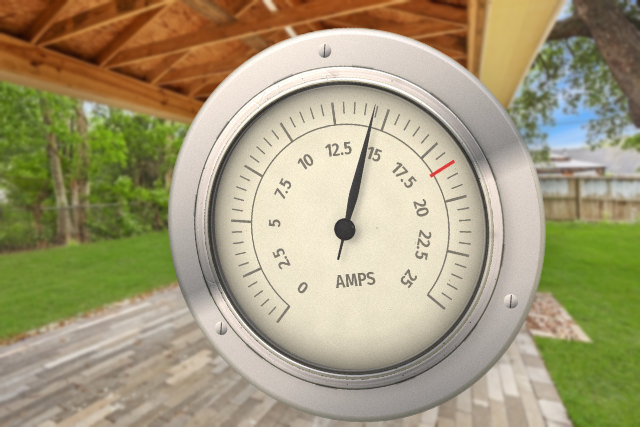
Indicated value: 14.5 A
